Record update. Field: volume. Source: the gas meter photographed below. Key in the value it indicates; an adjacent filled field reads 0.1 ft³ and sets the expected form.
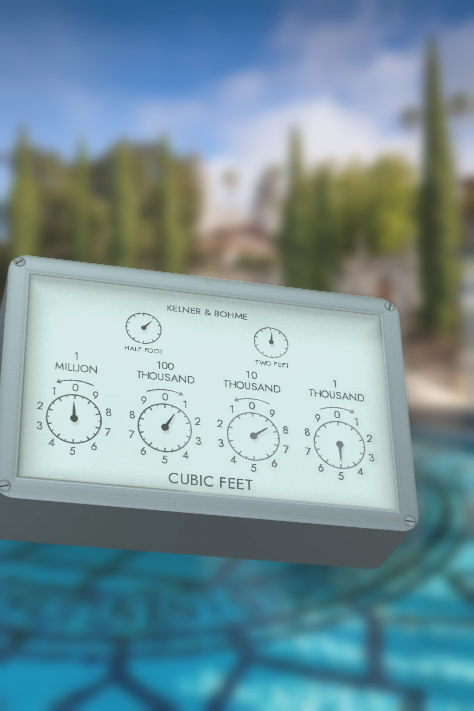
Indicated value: 8500 ft³
